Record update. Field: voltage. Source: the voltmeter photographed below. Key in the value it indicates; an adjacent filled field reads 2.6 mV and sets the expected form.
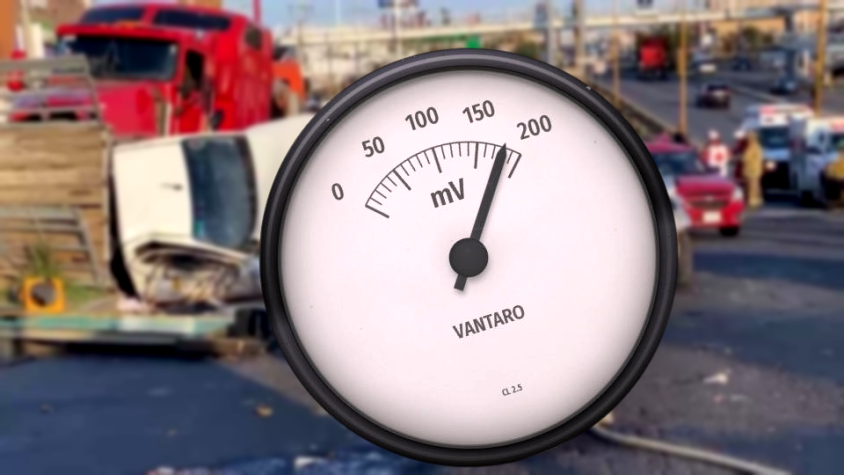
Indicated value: 180 mV
